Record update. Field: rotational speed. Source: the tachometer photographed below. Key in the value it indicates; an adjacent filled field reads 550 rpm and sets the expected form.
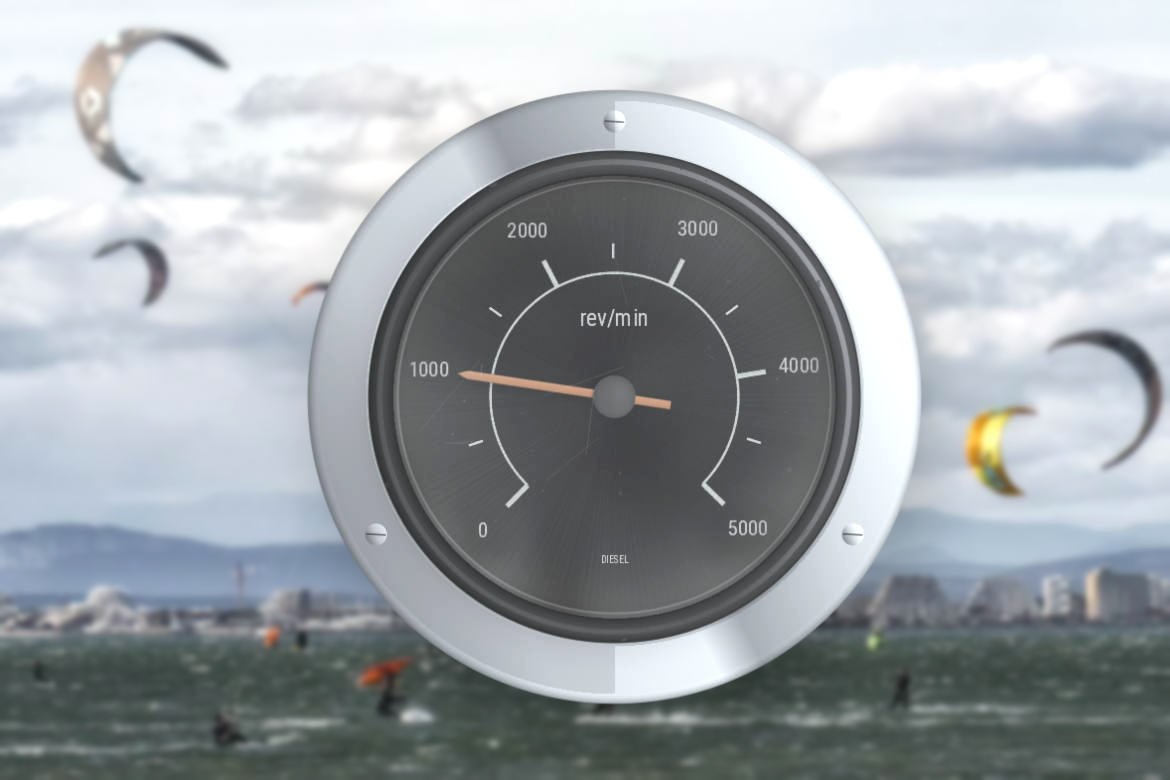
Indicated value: 1000 rpm
